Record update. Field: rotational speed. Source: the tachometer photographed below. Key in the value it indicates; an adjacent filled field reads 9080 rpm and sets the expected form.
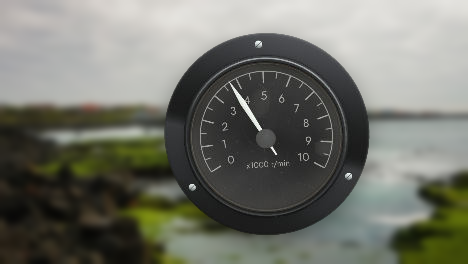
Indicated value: 3750 rpm
